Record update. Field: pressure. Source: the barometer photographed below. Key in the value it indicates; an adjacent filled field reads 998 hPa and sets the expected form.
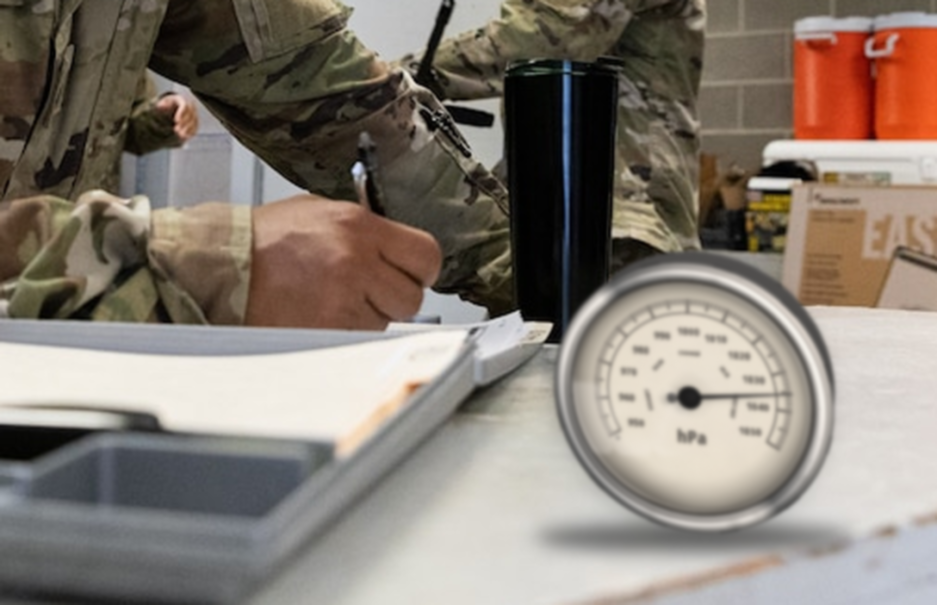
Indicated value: 1035 hPa
